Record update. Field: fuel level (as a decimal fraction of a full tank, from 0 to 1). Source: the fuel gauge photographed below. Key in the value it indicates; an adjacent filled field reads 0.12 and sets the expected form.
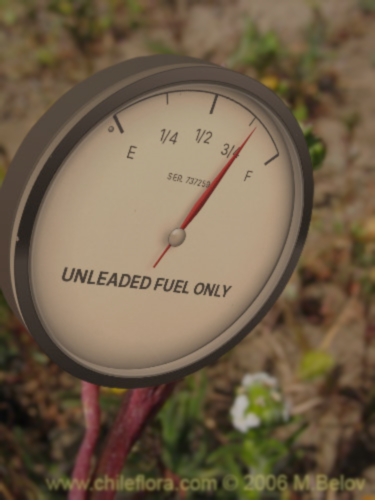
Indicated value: 0.75
